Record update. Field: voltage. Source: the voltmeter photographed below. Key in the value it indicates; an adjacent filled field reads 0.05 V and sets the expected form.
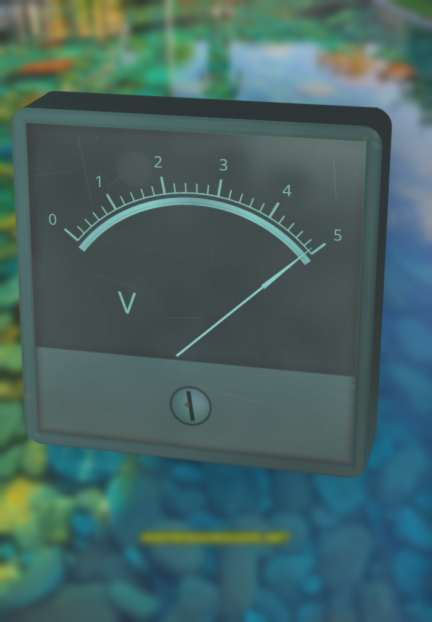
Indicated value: 4.9 V
